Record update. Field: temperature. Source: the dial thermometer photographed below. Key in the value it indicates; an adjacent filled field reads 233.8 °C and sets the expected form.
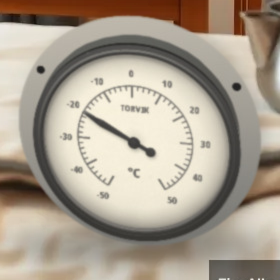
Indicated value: -20 °C
